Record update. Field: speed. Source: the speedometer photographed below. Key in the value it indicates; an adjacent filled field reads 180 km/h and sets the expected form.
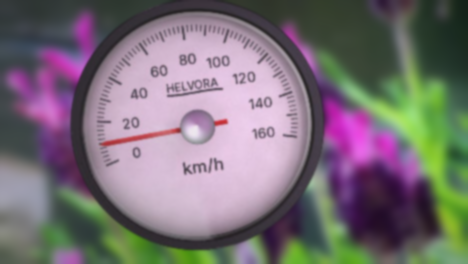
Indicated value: 10 km/h
